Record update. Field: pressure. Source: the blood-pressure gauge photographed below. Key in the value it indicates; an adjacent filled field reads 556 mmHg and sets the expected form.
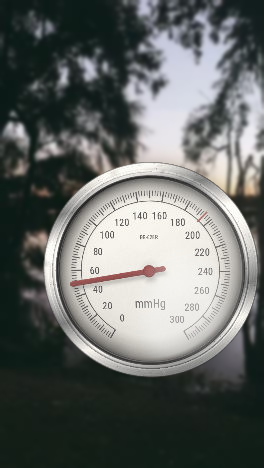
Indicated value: 50 mmHg
